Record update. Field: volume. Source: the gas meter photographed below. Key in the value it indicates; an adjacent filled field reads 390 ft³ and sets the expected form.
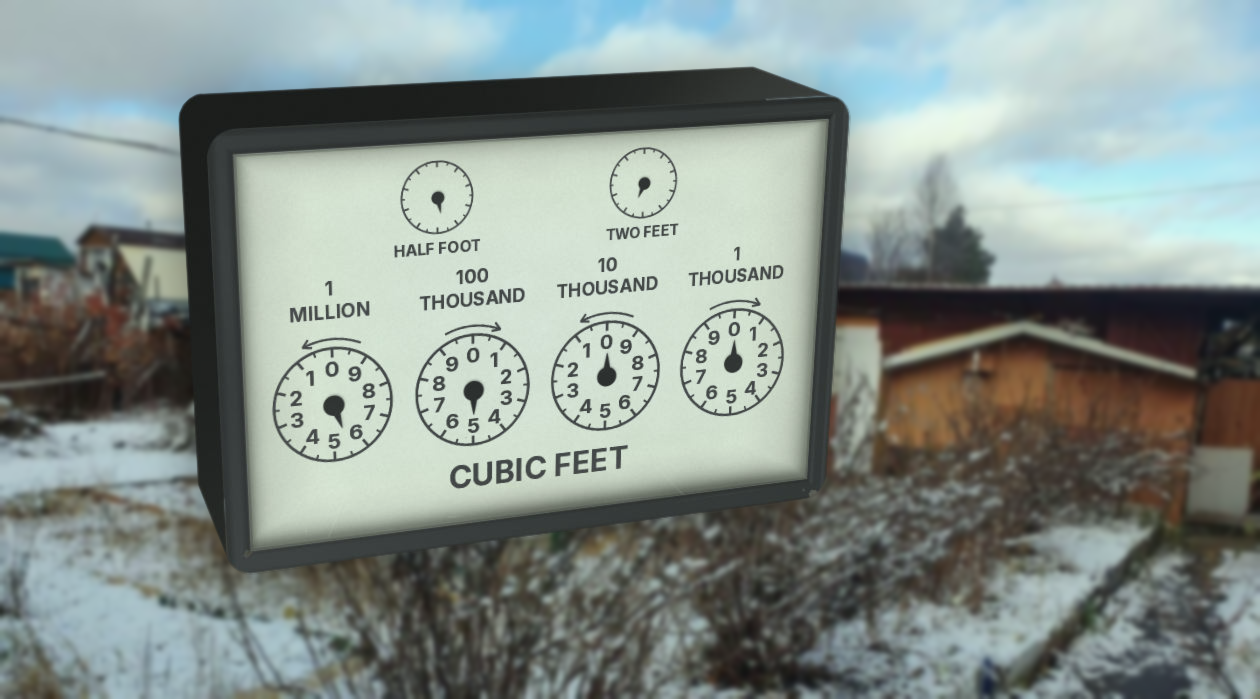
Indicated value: 550000 ft³
